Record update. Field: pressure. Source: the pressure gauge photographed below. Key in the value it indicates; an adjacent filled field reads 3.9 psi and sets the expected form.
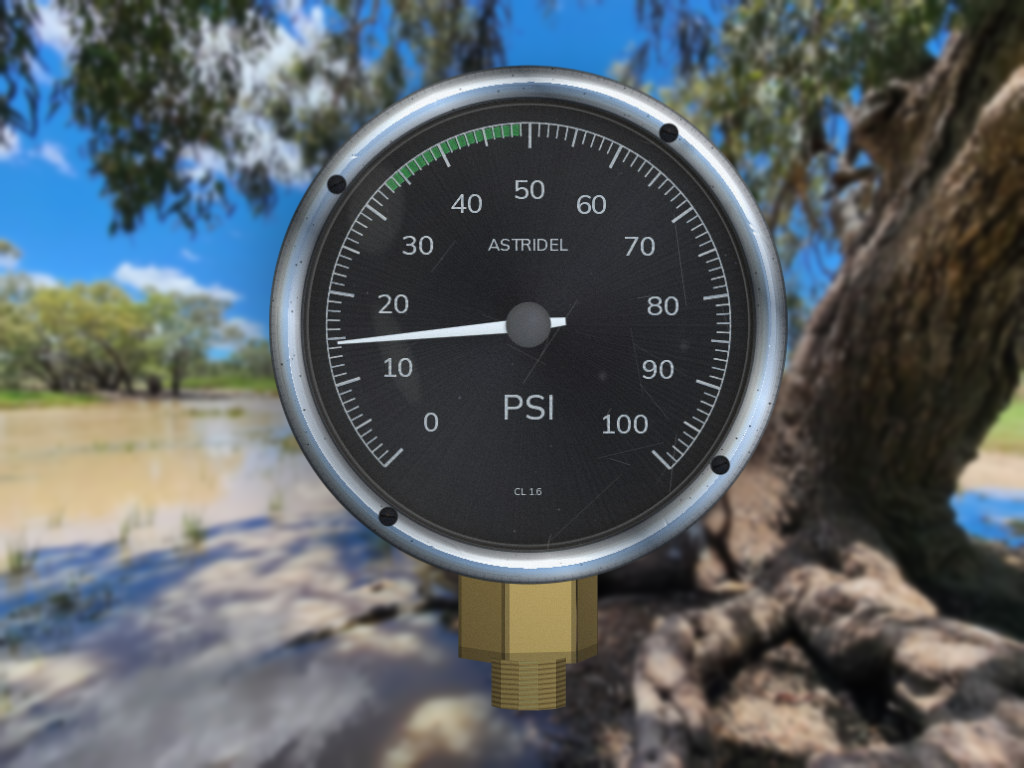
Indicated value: 14.5 psi
